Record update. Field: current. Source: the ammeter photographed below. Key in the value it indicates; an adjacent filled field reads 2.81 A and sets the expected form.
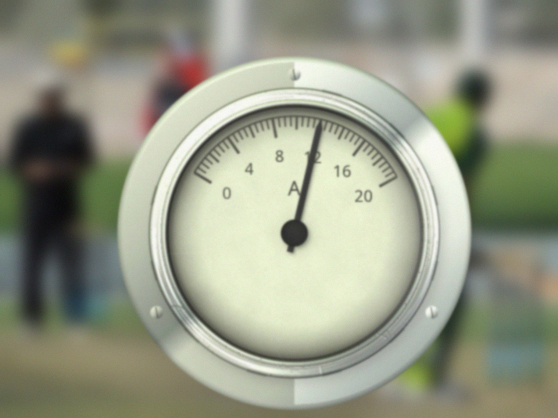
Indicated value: 12 A
